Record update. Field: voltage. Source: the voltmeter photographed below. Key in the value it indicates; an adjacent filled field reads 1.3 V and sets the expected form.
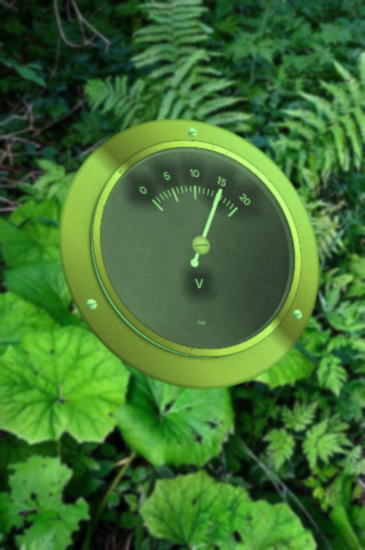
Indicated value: 15 V
